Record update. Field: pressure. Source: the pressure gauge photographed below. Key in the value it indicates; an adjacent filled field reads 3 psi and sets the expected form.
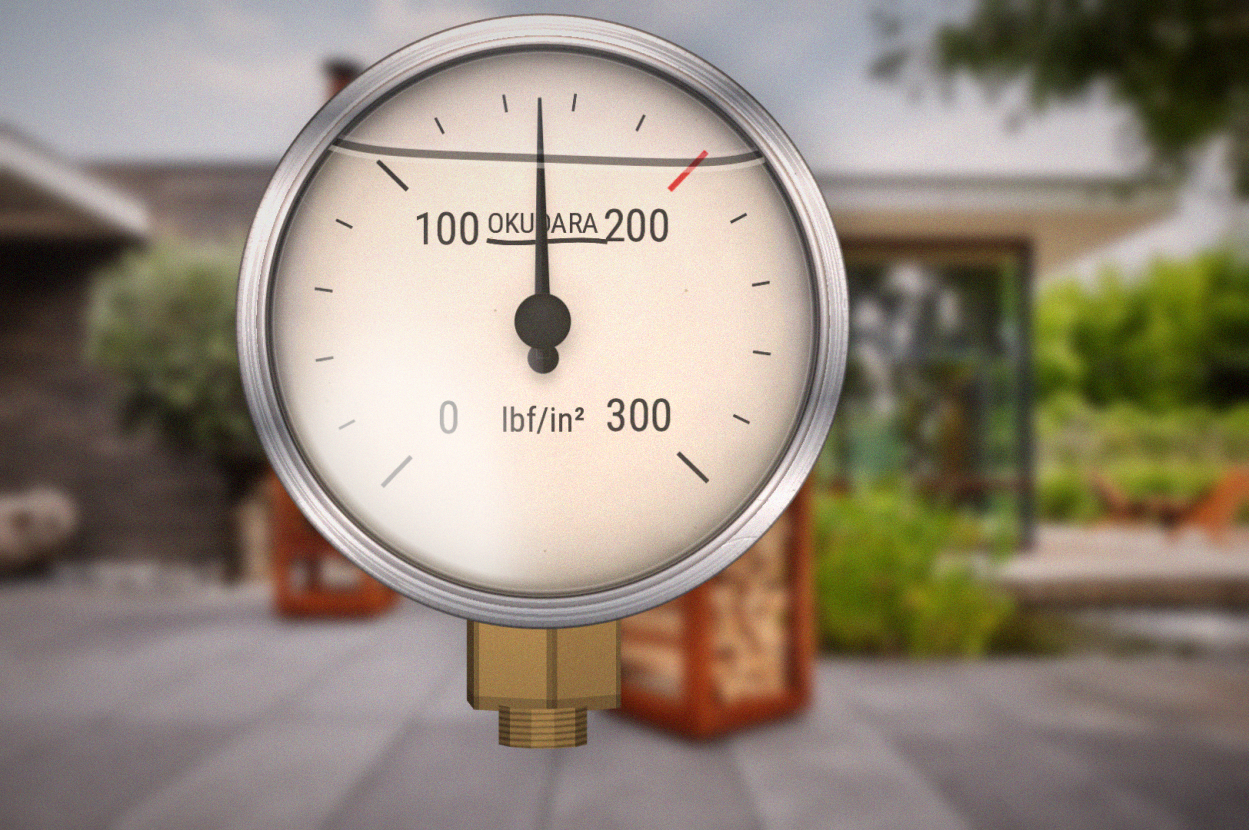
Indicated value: 150 psi
